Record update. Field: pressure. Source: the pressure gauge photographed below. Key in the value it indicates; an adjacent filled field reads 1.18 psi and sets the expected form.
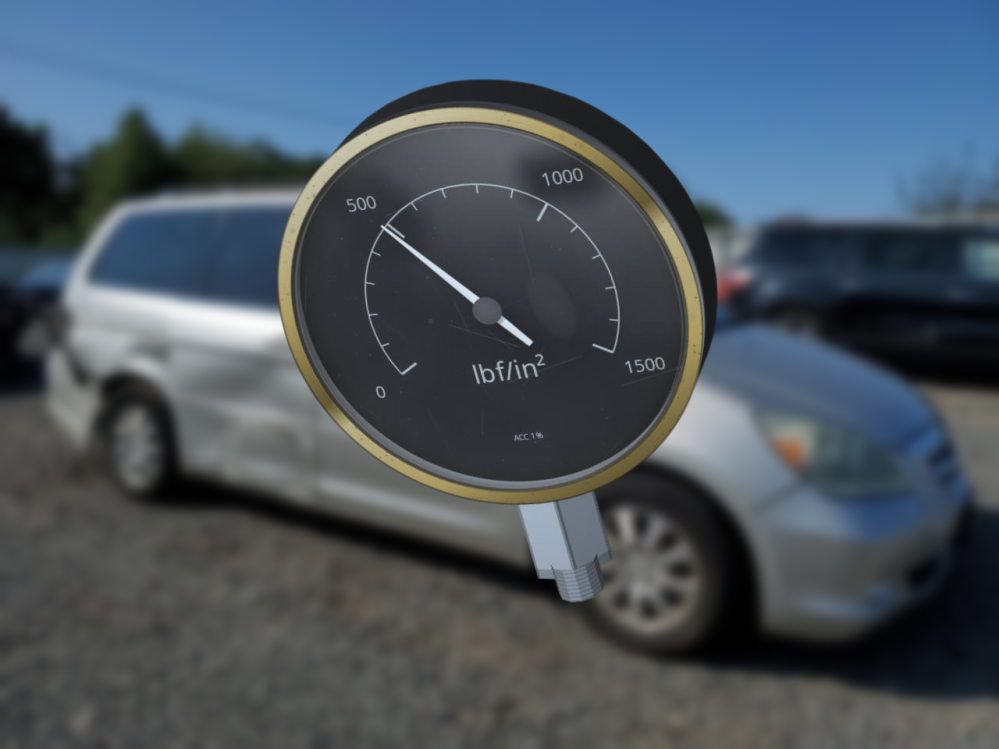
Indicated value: 500 psi
